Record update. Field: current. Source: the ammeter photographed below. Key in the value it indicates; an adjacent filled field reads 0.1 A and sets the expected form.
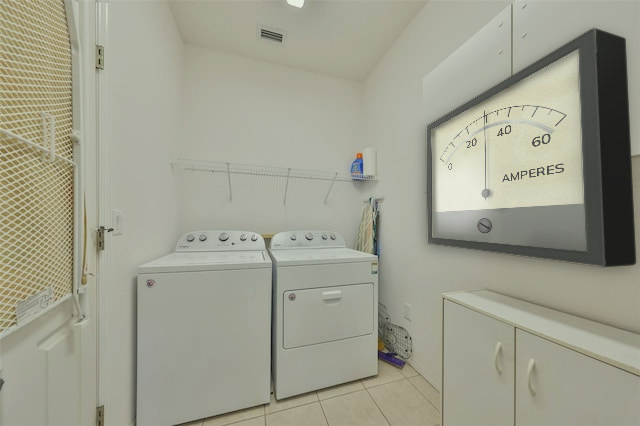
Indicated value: 30 A
